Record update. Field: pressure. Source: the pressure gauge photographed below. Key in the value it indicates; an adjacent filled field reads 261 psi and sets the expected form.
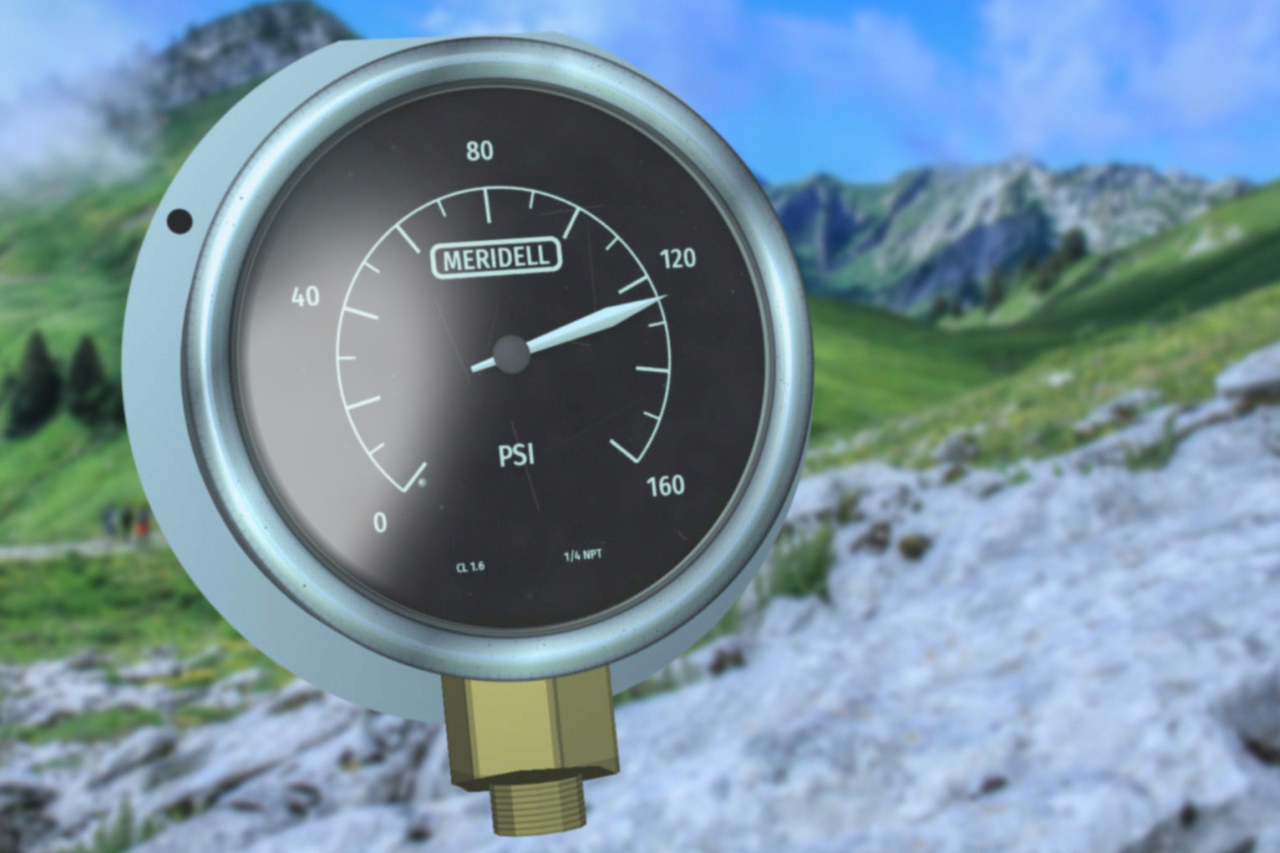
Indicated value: 125 psi
